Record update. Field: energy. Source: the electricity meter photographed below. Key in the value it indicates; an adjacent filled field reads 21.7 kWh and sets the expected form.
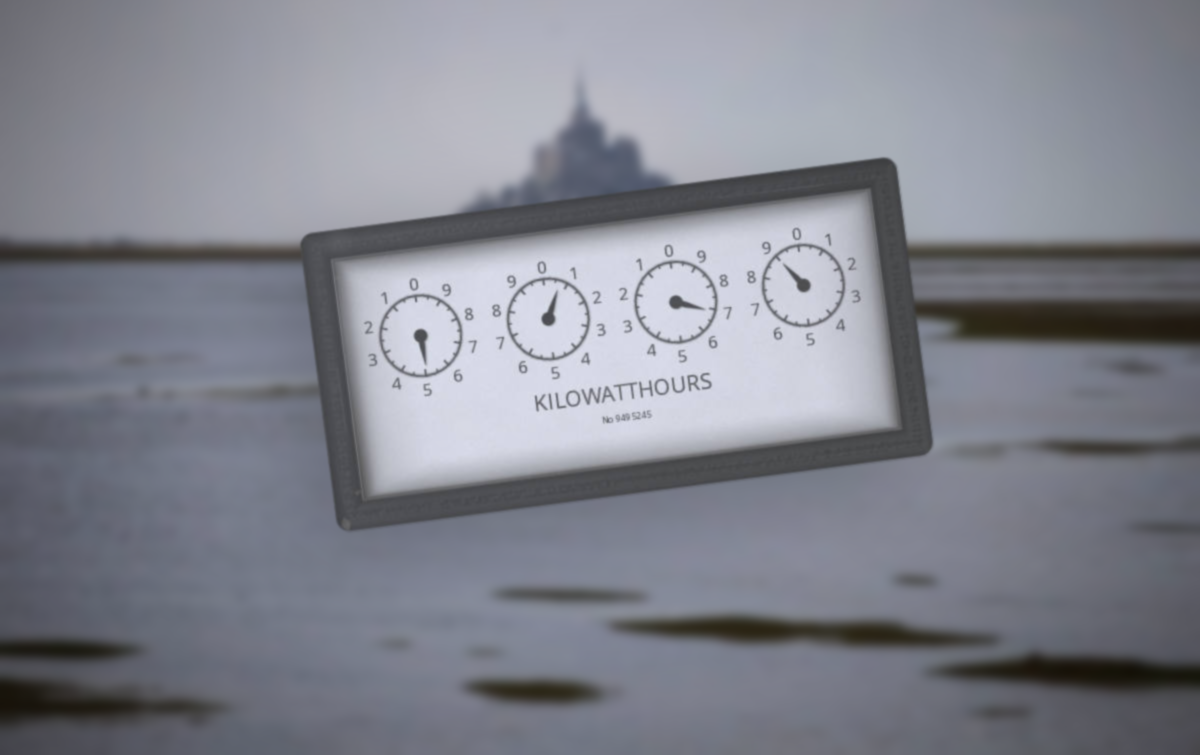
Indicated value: 5069 kWh
